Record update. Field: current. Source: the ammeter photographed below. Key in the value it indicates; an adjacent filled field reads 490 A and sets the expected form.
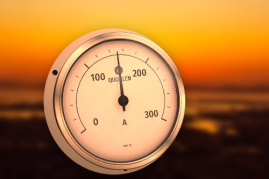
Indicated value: 150 A
